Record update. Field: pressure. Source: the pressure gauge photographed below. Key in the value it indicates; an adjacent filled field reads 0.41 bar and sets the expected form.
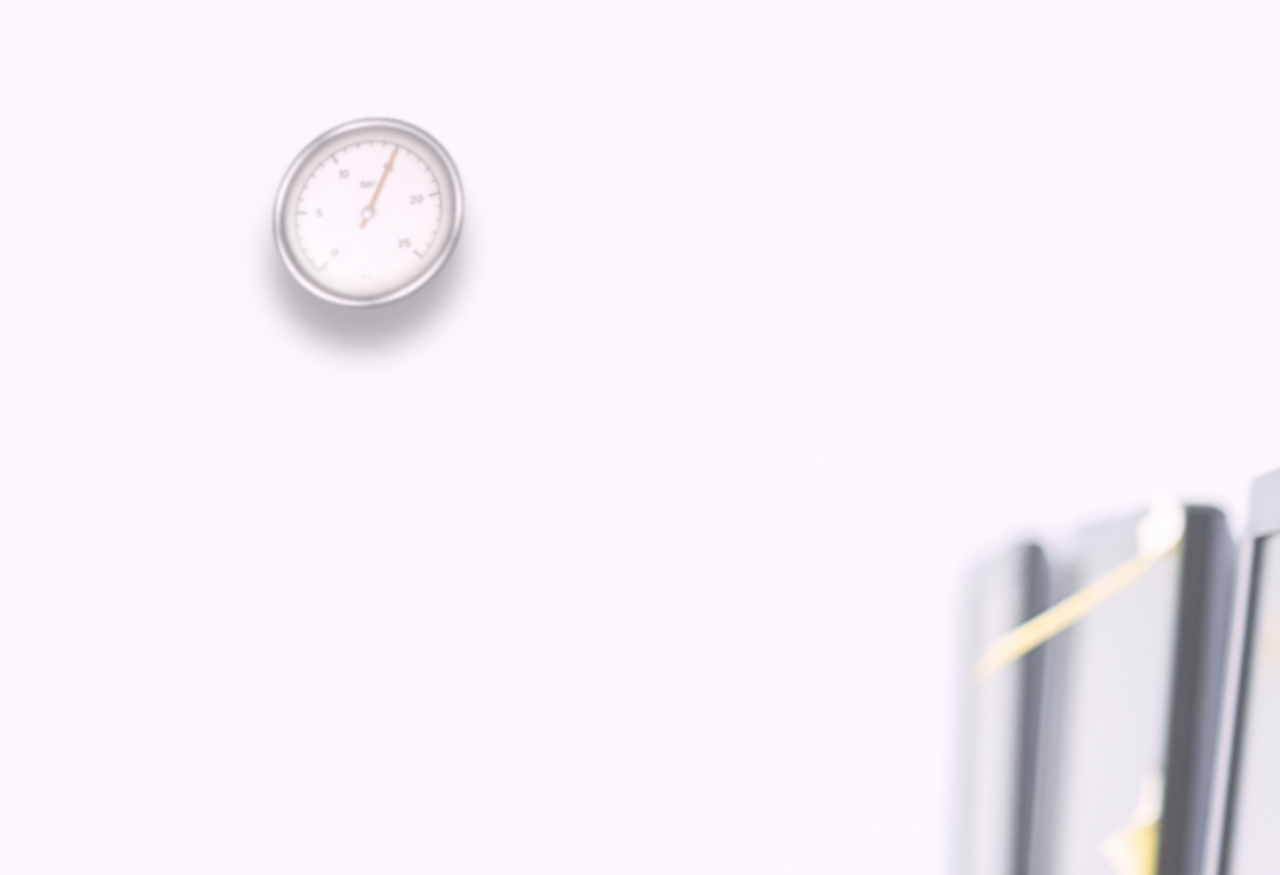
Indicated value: 15 bar
